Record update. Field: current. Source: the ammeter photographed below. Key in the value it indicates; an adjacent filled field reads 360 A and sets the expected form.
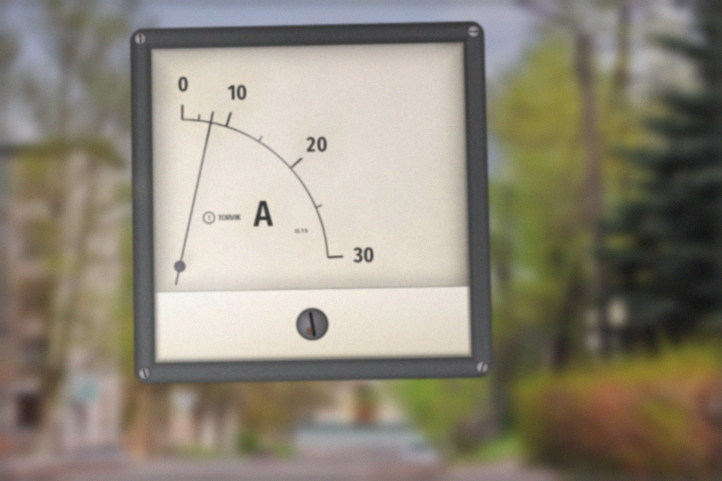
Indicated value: 7.5 A
